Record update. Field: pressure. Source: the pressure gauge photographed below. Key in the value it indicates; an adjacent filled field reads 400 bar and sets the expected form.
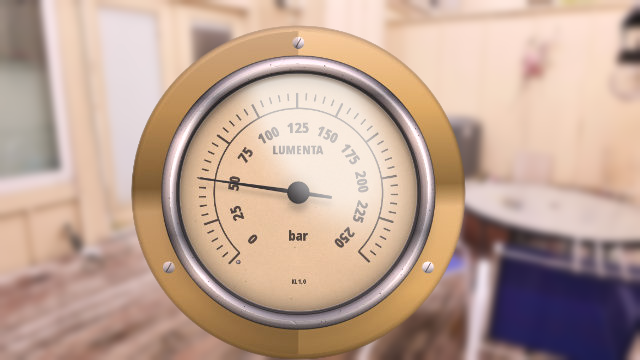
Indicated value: 50 bar
